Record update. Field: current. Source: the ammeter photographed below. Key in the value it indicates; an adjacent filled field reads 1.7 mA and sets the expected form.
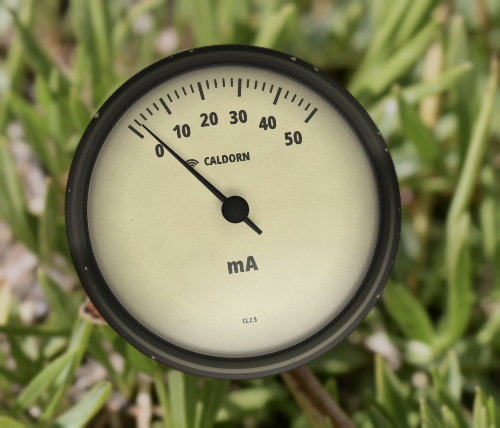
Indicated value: 2 mA
